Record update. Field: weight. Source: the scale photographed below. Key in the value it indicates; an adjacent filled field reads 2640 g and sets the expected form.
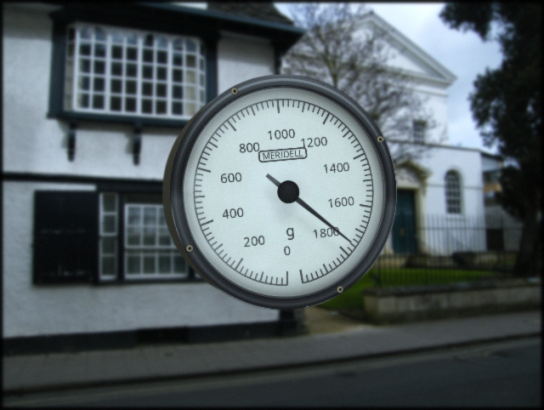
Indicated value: 1760 g
